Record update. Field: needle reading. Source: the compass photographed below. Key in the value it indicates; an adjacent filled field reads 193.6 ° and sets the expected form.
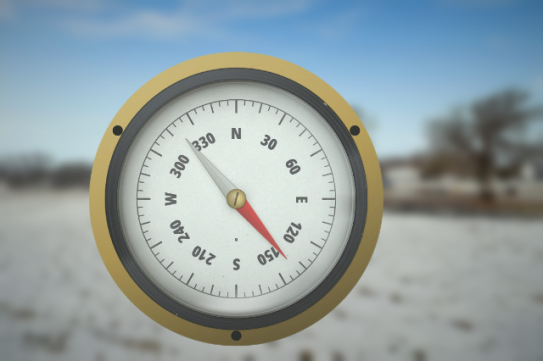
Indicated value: 140 °
